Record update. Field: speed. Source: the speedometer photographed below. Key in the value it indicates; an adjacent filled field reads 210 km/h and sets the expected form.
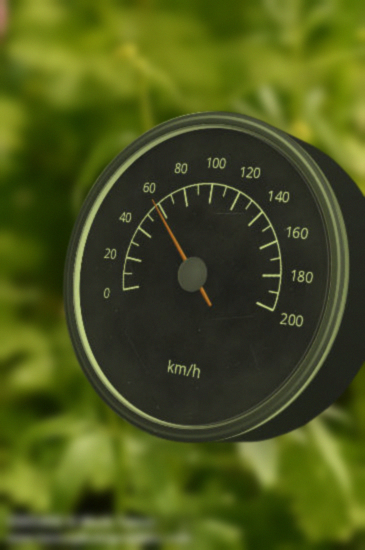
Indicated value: 60 km/h
